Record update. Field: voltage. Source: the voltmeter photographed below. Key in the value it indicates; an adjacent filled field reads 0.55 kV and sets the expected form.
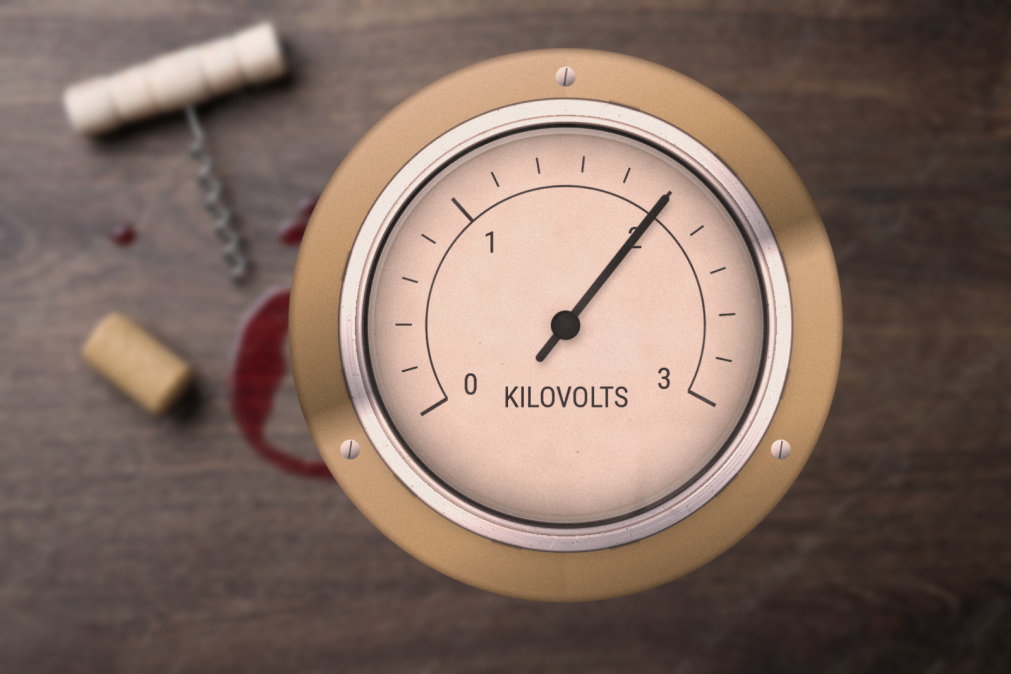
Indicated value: 2 kV
